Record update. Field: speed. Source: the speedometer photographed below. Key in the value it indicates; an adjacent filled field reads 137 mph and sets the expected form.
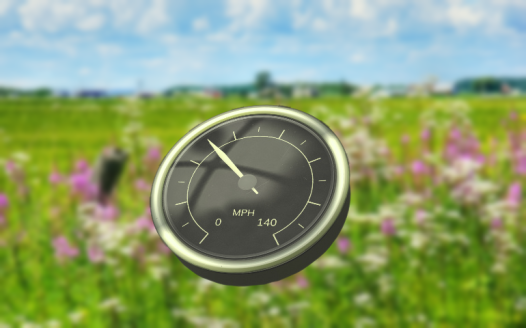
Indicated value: 50 mph
